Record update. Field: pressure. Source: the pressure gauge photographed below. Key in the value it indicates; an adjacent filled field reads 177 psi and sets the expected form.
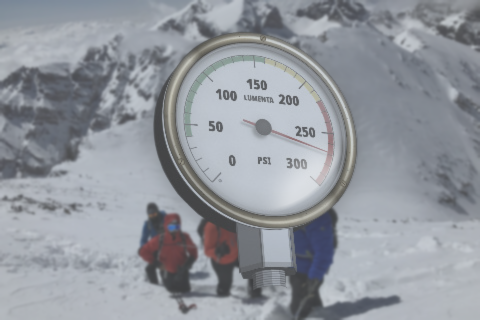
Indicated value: 270 psi
